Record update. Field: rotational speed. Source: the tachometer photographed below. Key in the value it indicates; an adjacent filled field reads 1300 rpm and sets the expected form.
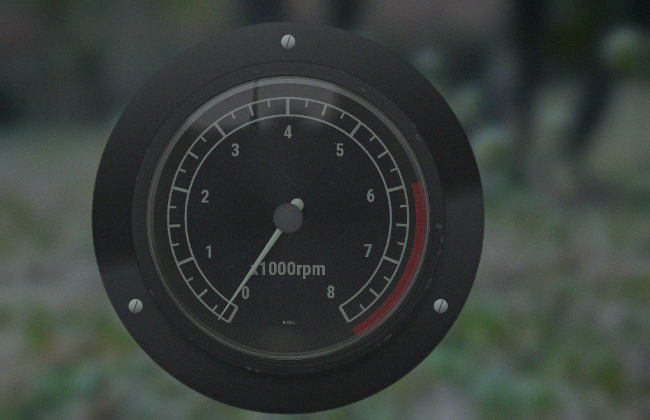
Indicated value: 125 rpm
